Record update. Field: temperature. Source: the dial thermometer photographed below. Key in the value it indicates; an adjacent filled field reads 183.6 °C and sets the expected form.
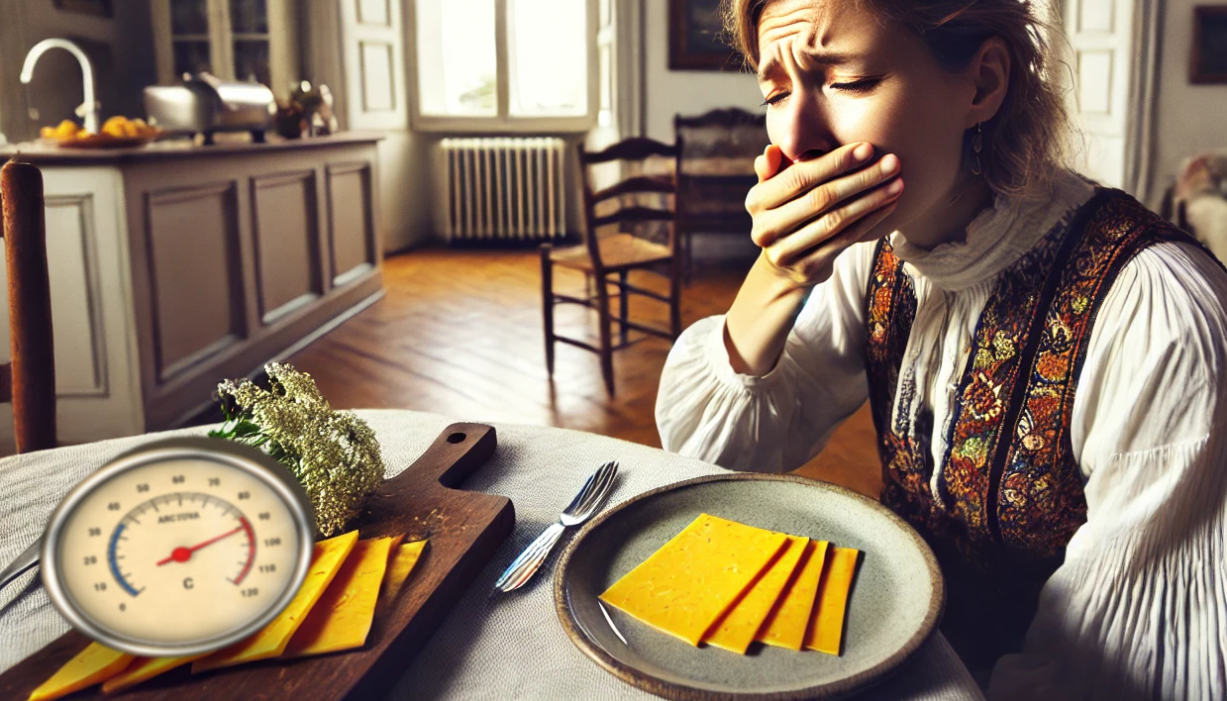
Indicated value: 90 °C
